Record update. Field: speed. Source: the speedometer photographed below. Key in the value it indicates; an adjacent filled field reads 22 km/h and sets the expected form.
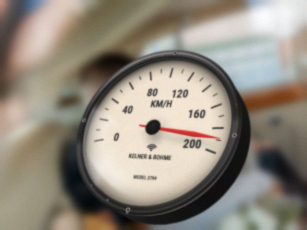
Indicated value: 190 km/h
